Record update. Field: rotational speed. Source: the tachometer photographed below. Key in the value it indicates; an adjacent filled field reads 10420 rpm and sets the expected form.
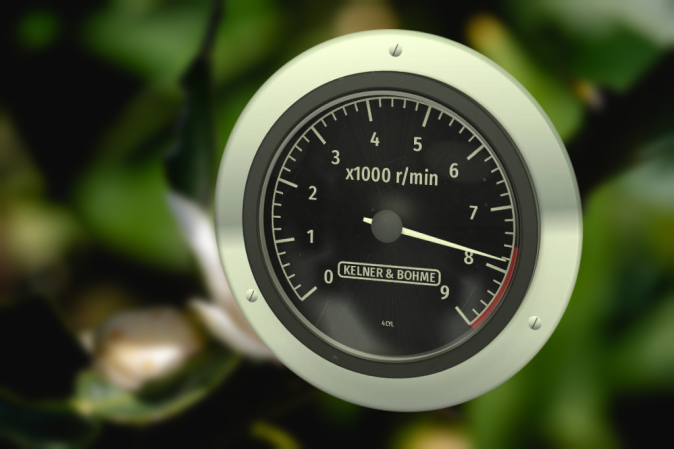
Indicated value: 7800 rpm
